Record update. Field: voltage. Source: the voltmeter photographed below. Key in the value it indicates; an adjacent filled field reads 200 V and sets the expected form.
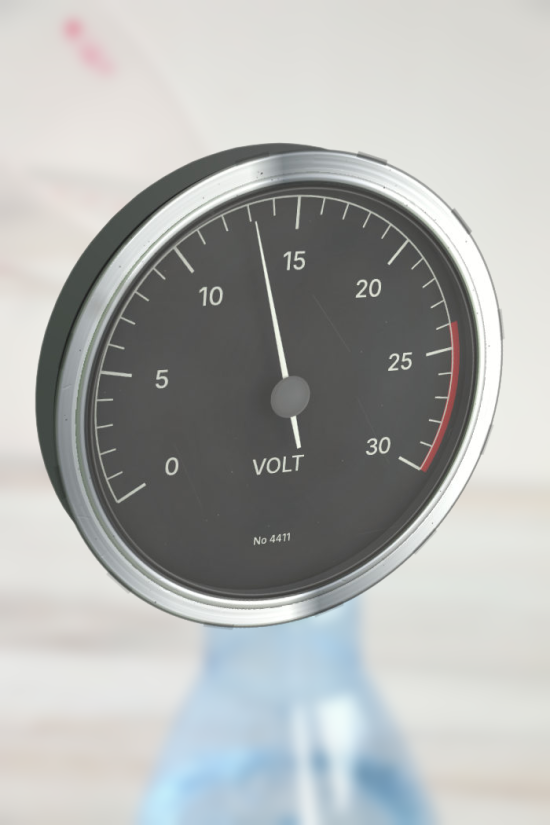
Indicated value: 13 V
